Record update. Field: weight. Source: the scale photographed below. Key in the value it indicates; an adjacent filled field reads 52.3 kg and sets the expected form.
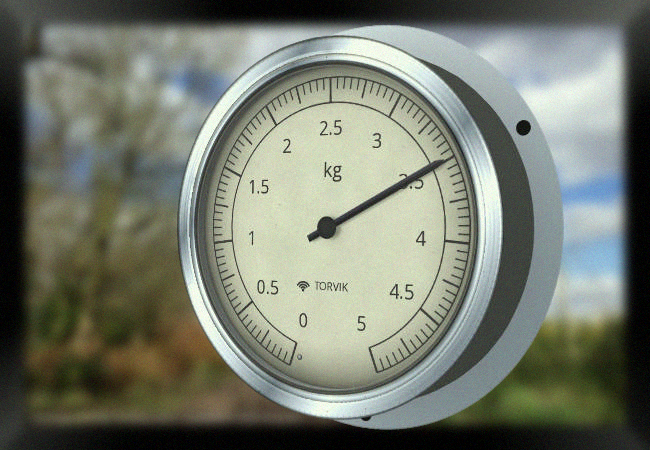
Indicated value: 3.5 kg
